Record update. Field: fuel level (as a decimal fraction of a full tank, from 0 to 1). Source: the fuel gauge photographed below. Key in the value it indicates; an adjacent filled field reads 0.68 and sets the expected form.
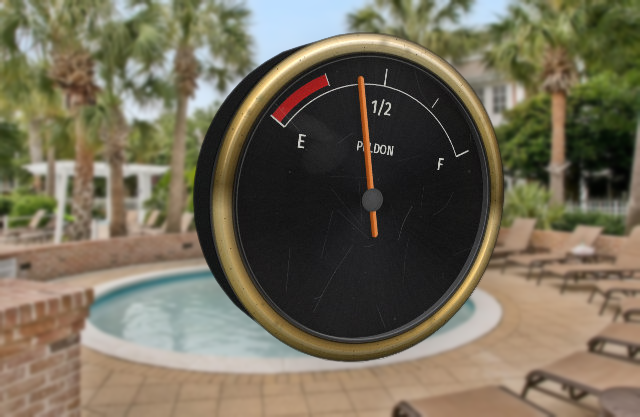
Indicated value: 0.375
